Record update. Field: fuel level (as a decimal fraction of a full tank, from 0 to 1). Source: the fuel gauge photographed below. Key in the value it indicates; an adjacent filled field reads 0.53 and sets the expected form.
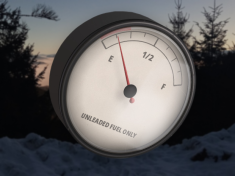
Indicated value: 0.125
